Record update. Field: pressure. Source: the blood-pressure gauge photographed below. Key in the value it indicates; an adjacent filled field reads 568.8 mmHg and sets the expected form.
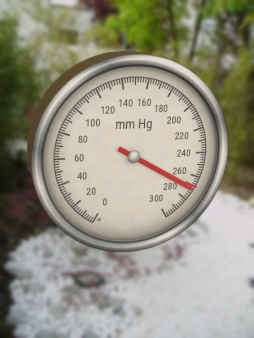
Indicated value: 270 mmHg
